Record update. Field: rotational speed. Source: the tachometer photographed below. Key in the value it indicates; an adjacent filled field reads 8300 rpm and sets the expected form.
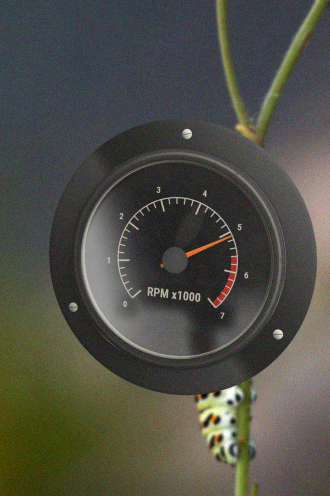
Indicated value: 5100 rpm
